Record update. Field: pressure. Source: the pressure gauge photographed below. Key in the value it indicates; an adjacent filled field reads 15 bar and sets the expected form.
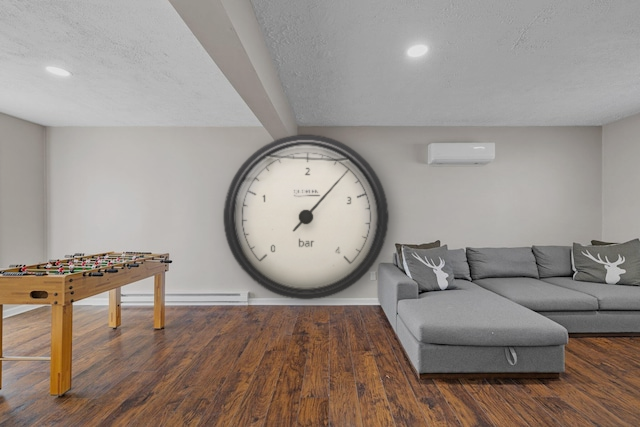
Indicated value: 2.6 bar
